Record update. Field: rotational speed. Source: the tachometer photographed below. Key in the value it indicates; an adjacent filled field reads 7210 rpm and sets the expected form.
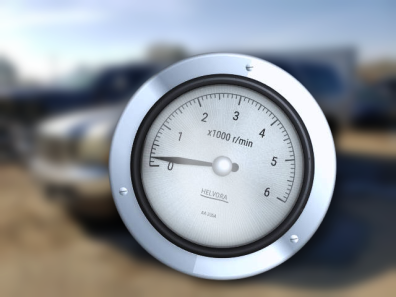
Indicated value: 200 rpm
